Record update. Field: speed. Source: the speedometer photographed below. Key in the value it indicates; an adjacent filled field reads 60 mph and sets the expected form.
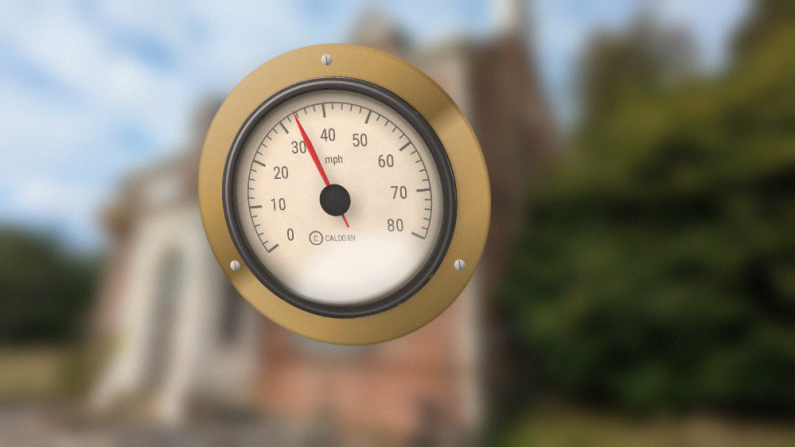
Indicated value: 34 mph
